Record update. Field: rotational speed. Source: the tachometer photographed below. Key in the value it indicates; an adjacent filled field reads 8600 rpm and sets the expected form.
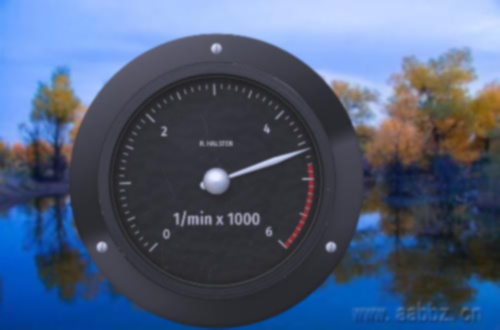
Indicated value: 4600 rpm
